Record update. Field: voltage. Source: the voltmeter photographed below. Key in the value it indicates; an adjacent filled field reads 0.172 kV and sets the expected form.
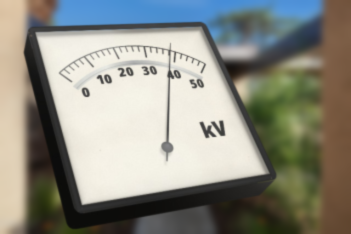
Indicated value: 38 kV
